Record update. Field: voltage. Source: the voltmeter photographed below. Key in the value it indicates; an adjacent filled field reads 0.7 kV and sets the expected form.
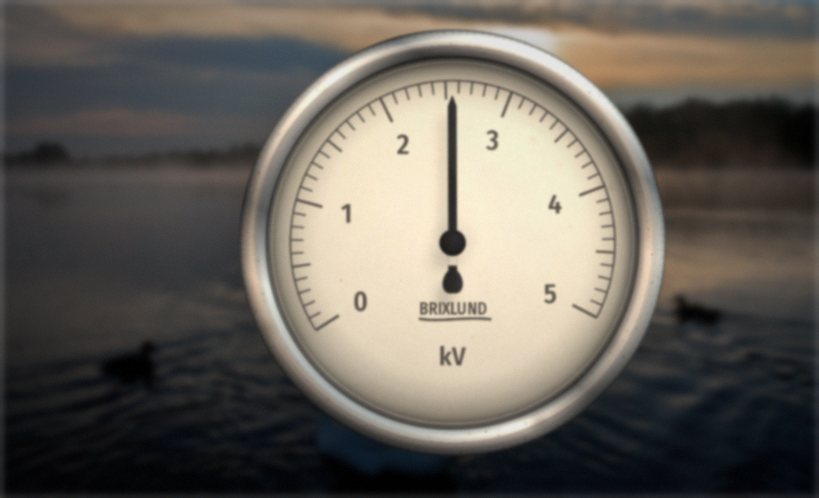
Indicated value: 2.55 kV
